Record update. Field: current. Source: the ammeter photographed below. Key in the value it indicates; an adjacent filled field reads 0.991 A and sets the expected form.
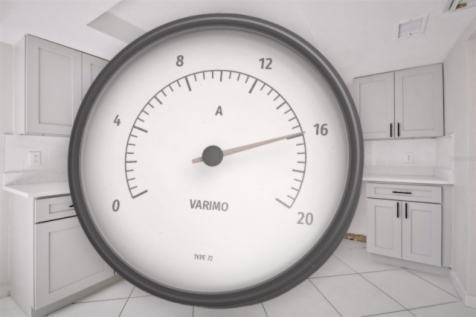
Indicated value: 16 A
